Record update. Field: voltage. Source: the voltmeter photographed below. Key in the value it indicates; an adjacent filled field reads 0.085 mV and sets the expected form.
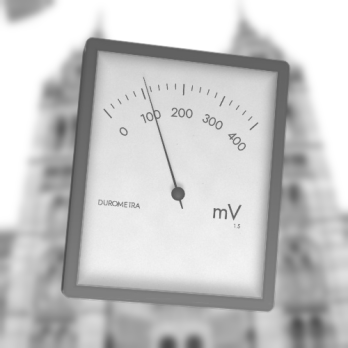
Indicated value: 110 mV
